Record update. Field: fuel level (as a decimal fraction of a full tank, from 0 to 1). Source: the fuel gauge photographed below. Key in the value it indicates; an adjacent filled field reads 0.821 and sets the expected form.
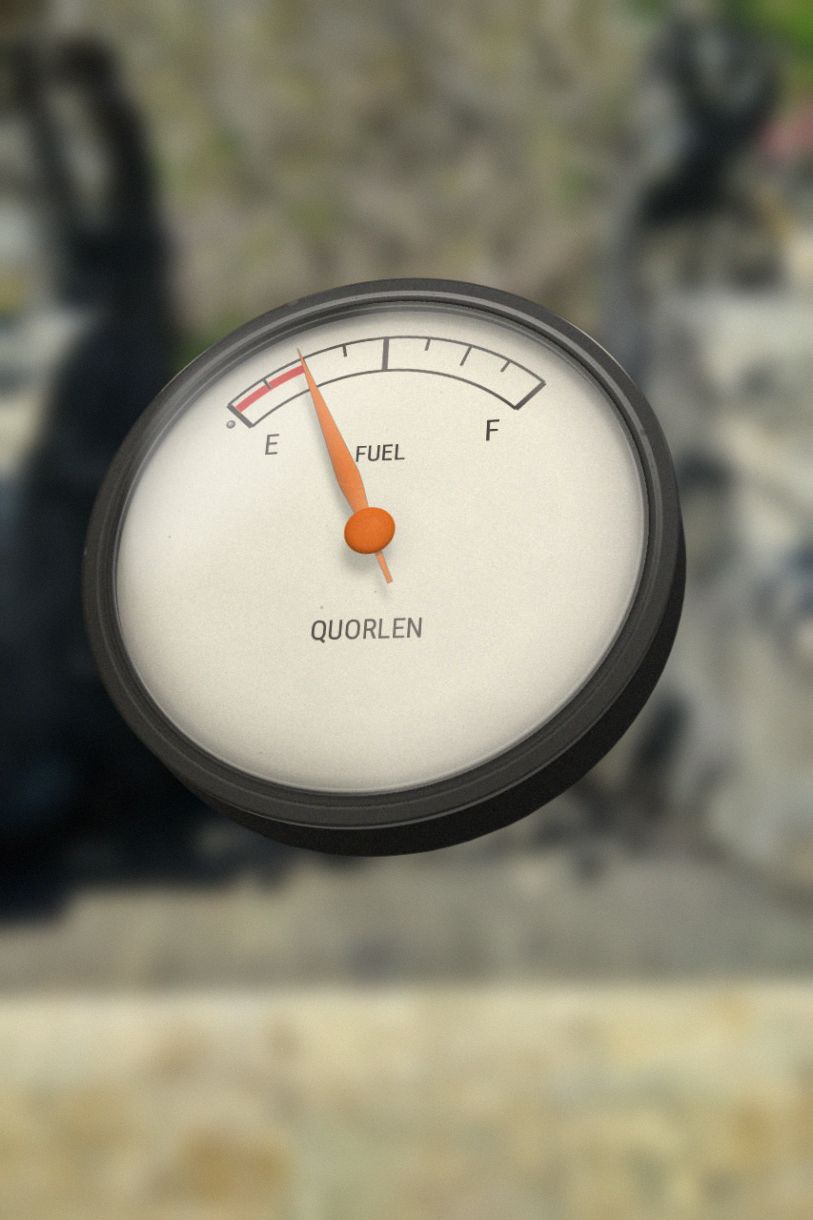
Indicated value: 0.25
